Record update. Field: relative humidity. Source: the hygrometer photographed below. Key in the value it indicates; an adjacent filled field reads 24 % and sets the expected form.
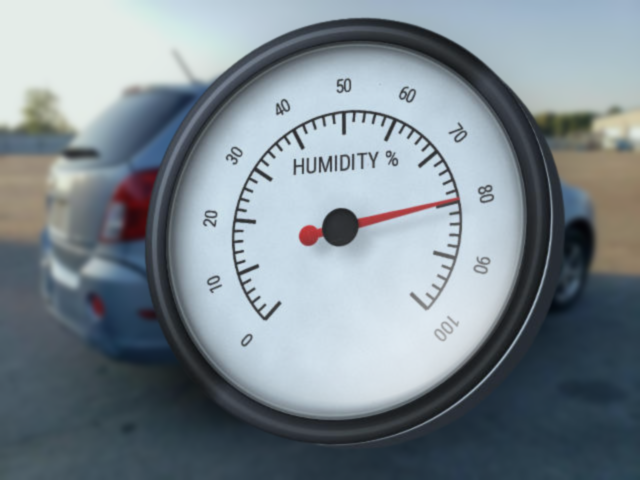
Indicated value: 80 %
